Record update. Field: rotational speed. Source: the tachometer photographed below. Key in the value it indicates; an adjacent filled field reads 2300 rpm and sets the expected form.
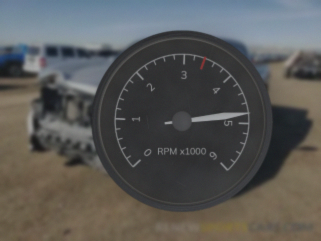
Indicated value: 4800 rpm
